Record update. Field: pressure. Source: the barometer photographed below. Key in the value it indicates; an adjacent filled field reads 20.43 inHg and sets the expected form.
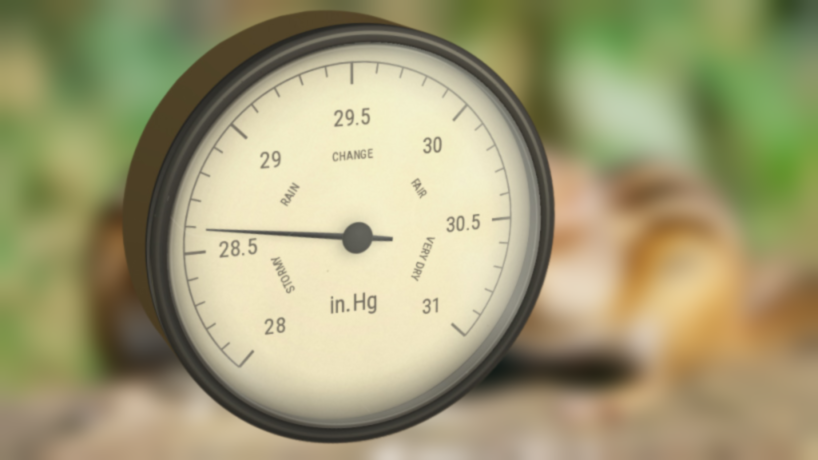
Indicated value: 28.6 inHg
